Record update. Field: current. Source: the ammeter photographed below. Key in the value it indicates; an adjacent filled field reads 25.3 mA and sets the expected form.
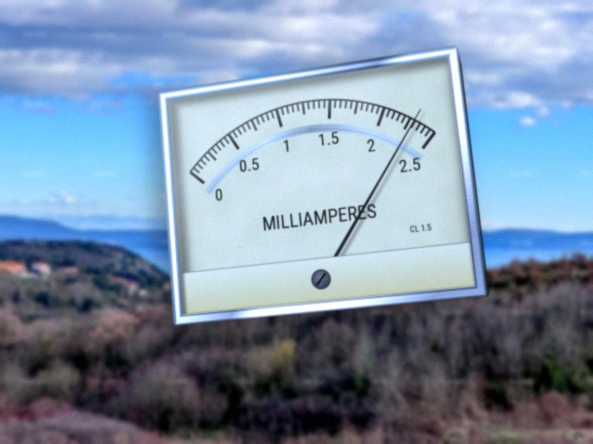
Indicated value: 2.3 mA
